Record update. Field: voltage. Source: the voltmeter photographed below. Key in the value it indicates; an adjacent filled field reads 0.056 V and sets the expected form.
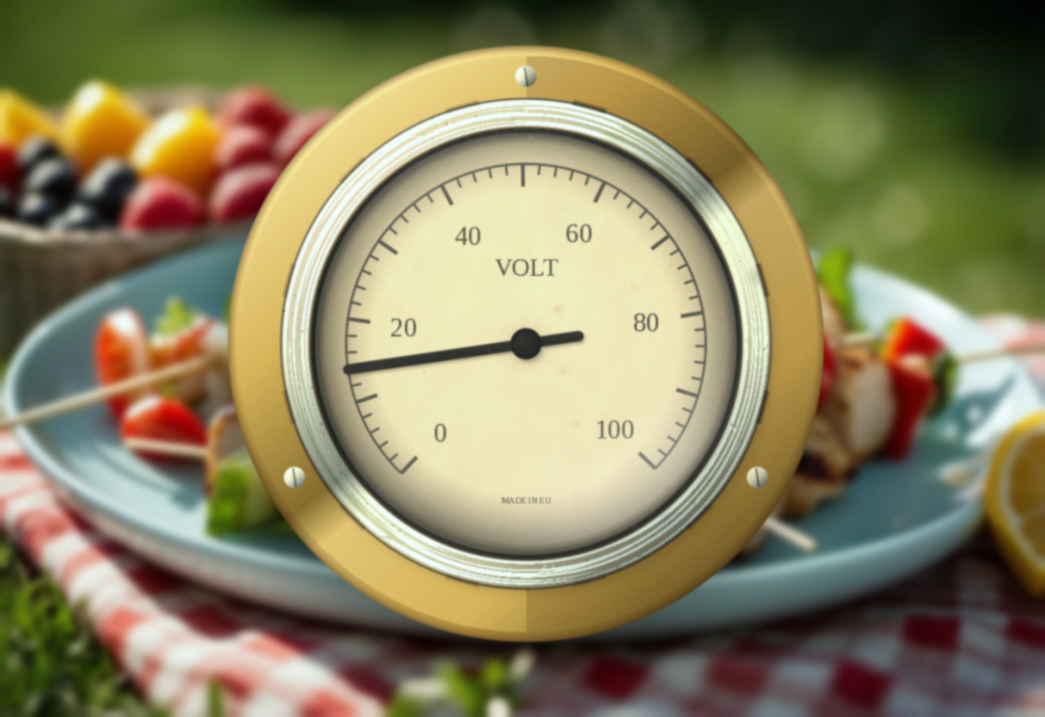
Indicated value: 14 V
